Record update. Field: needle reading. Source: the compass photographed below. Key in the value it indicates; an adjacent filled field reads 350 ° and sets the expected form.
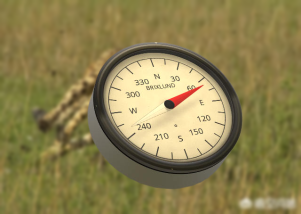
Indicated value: 67.5 °
